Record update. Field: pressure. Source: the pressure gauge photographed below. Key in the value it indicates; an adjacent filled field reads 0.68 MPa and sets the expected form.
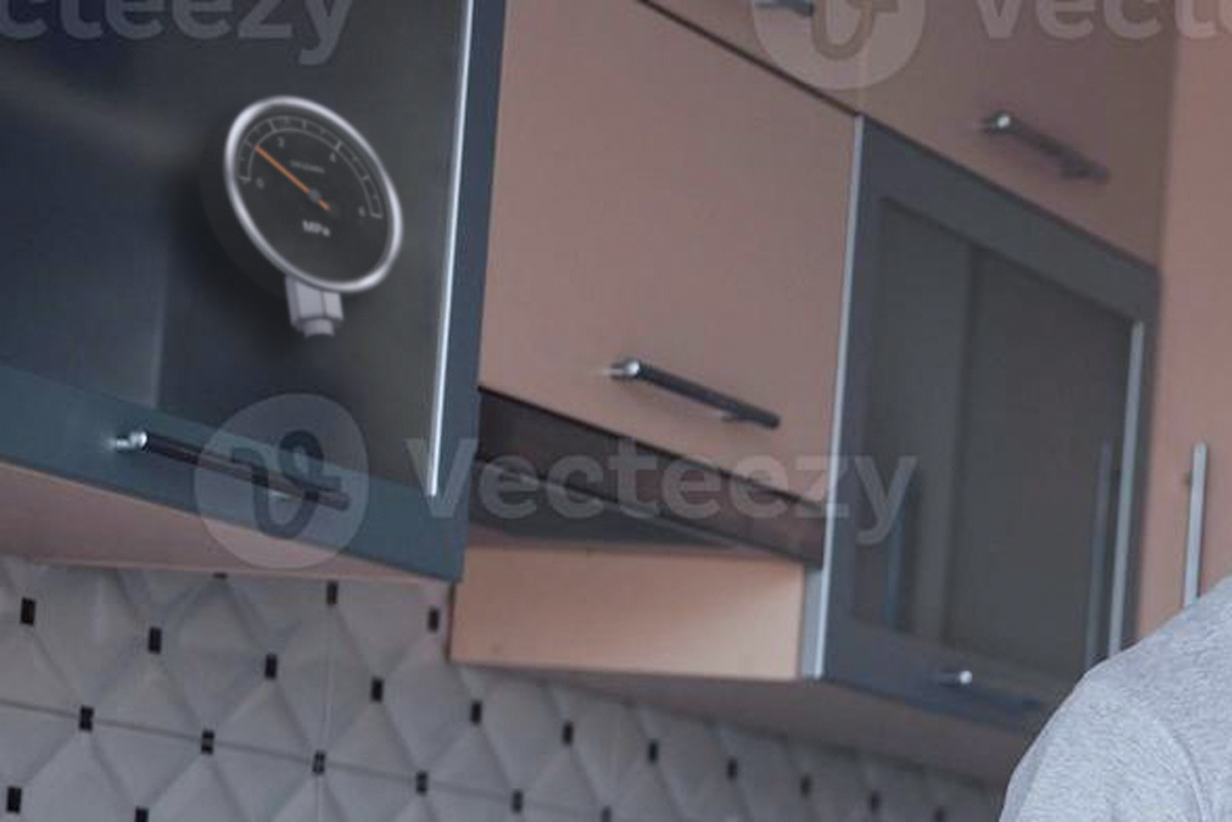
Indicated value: 1 MPa
